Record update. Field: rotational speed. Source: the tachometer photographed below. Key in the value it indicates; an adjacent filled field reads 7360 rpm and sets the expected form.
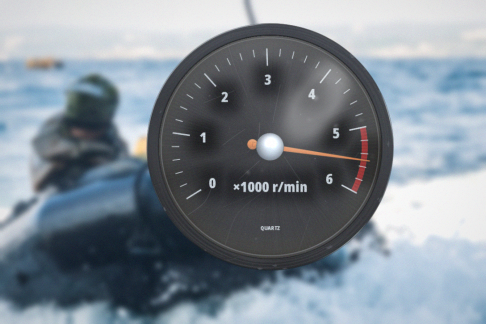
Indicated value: 5500 rpm
